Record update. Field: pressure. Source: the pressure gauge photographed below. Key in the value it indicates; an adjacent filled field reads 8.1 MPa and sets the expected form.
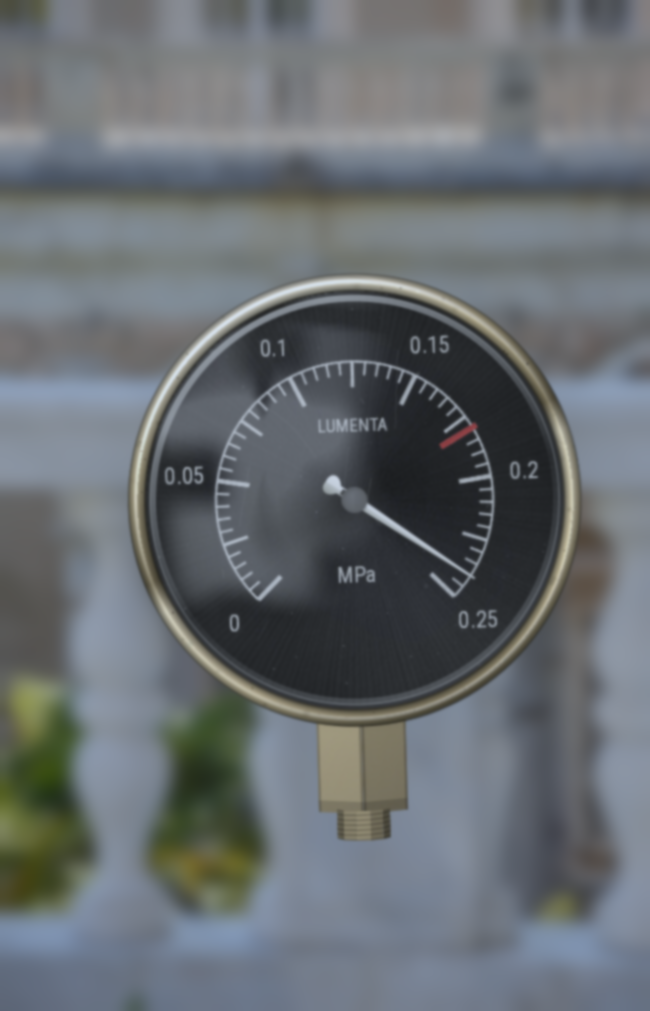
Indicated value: 0.24 MPa
